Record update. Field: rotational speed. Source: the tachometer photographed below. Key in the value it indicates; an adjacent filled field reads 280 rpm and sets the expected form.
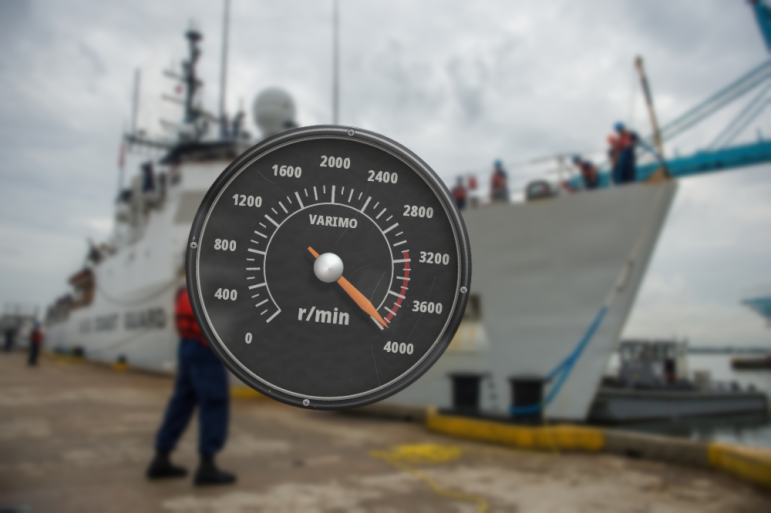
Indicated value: 3950 rpm
